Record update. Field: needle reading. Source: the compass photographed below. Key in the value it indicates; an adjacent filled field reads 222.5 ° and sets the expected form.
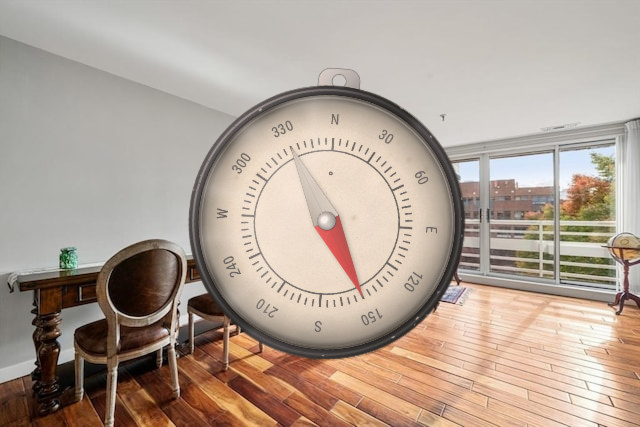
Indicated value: 150 °
